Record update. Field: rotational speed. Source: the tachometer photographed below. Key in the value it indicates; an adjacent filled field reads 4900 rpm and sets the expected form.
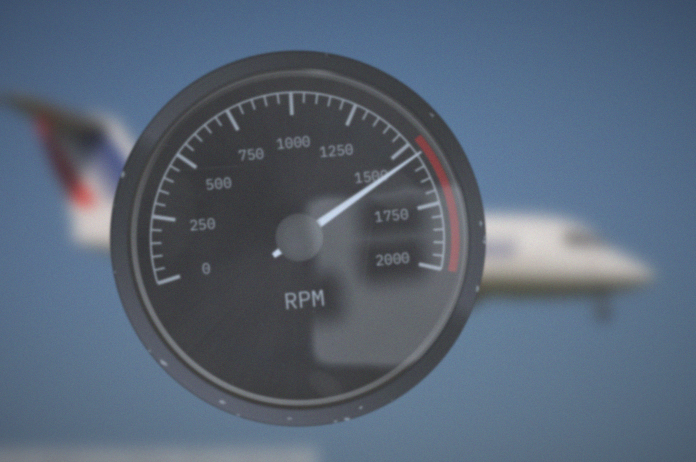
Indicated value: 1550 rpm
